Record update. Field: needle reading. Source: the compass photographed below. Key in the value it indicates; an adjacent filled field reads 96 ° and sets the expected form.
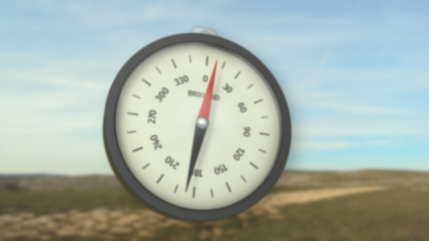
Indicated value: 7.5 °
